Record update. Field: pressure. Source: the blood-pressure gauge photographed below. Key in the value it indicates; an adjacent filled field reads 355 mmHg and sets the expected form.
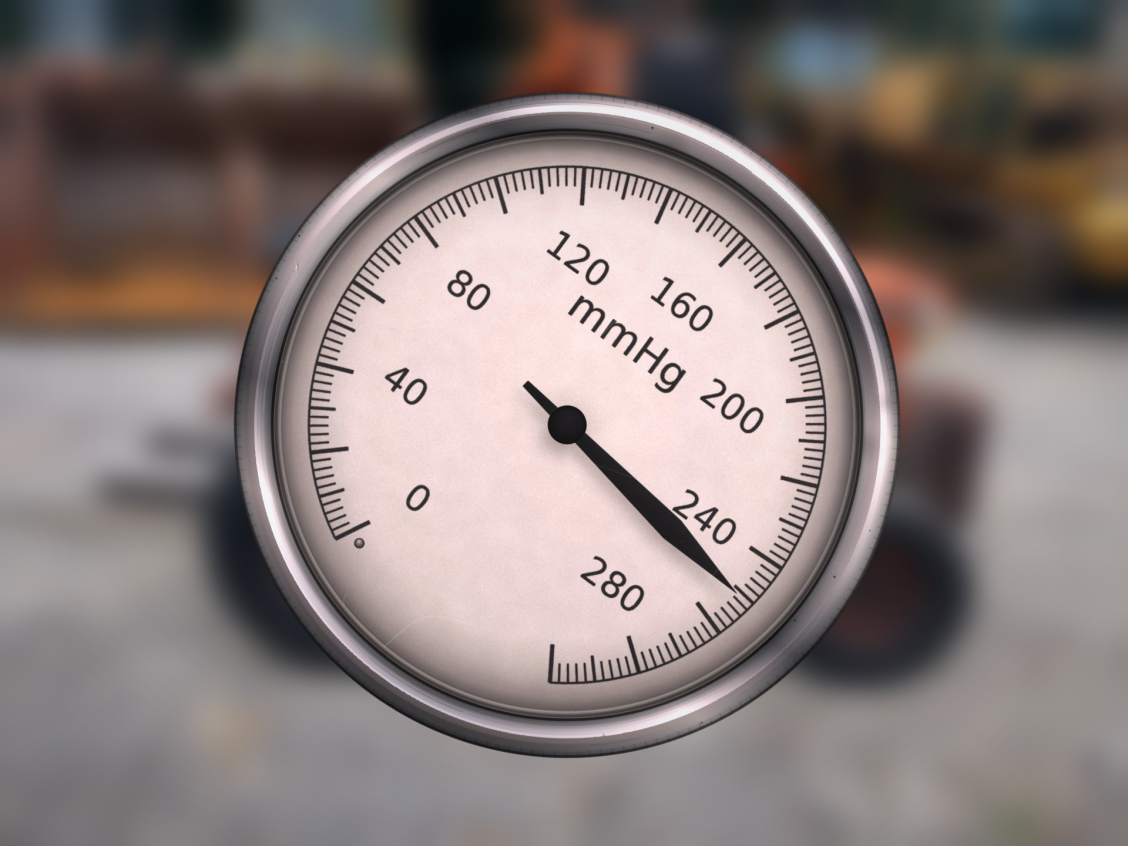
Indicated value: 251 mmHg
